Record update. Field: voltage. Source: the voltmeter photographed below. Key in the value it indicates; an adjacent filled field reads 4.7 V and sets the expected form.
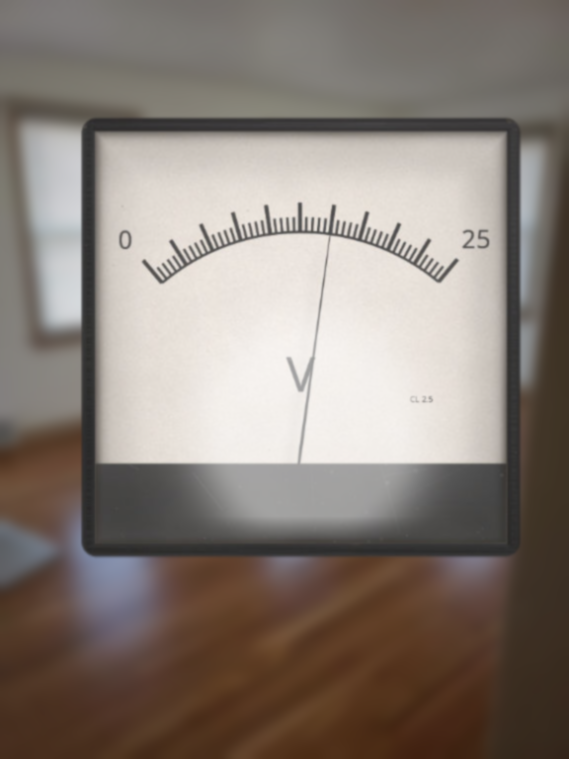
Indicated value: 15 V
